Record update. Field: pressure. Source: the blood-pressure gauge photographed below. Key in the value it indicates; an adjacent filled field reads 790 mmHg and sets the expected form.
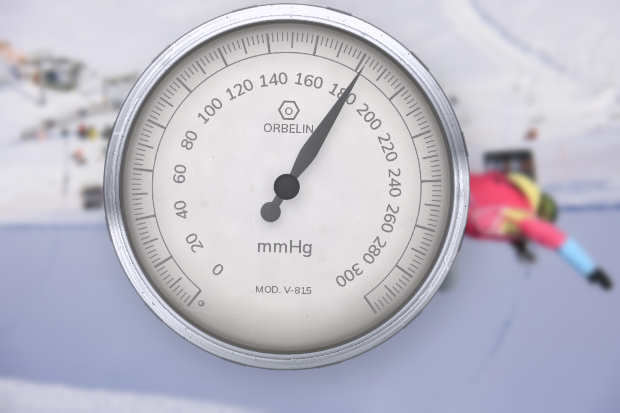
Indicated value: 182 mmHg
